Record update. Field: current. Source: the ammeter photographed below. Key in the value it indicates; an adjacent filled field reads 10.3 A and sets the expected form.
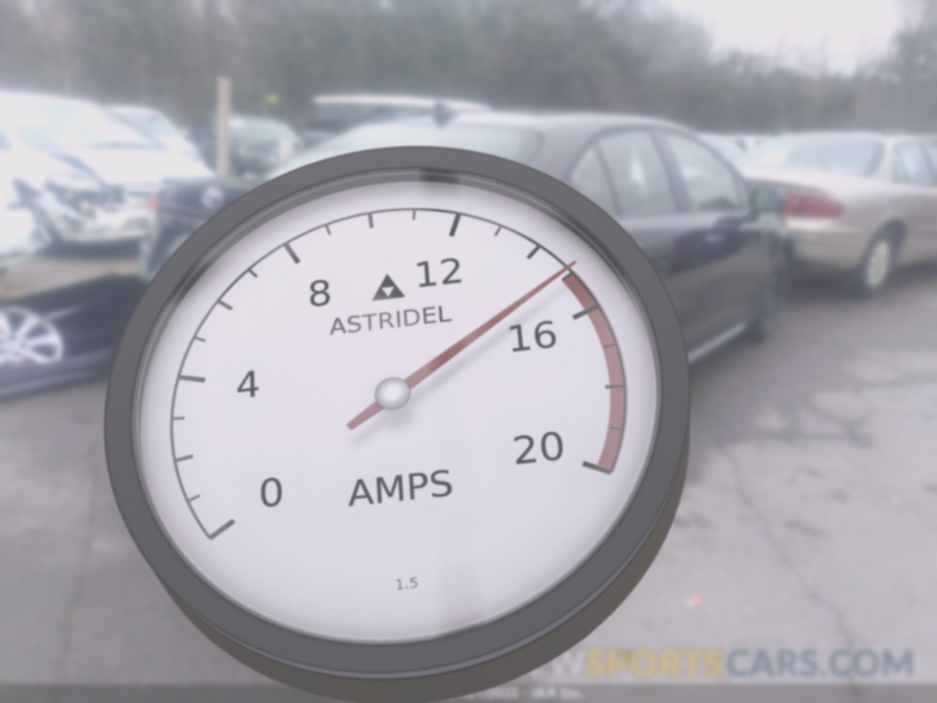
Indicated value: 15 A
